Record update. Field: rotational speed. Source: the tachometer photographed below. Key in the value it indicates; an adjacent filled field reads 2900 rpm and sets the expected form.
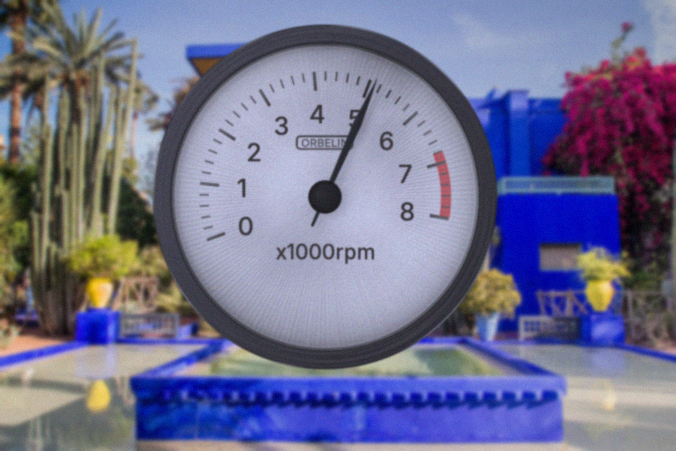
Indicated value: 5100 rpm
